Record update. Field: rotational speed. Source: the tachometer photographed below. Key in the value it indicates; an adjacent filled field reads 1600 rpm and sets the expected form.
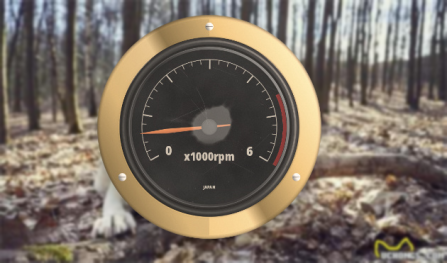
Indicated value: 600 rpm
